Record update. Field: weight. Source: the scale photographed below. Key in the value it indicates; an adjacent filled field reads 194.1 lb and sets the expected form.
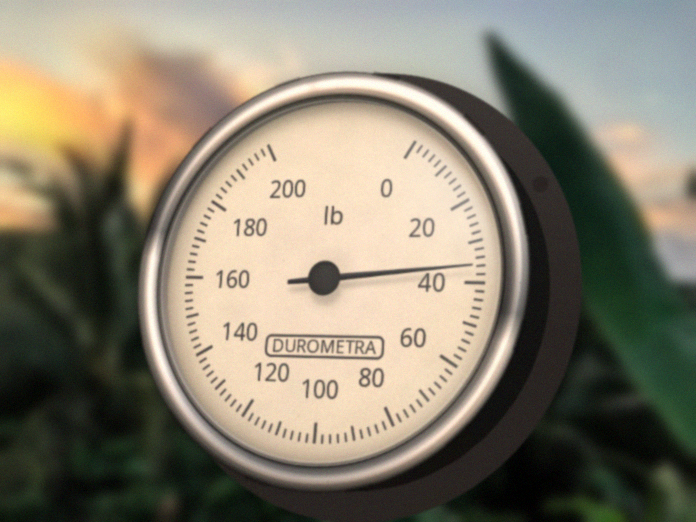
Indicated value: 36 lb
